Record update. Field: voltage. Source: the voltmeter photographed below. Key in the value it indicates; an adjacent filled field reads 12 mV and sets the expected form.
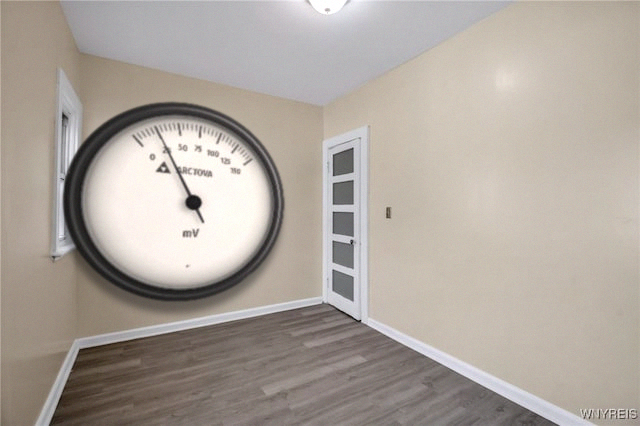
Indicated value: 25 mV
